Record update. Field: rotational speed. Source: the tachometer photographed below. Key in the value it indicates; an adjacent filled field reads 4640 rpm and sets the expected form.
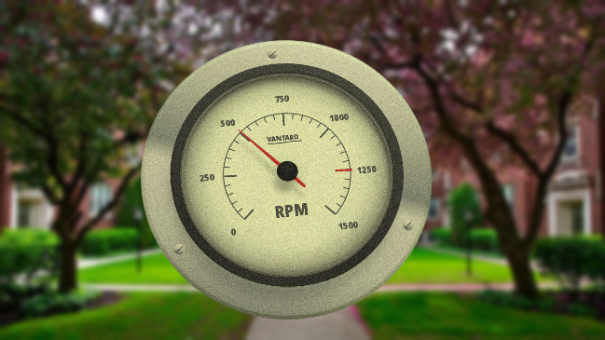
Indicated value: 500 rpm
